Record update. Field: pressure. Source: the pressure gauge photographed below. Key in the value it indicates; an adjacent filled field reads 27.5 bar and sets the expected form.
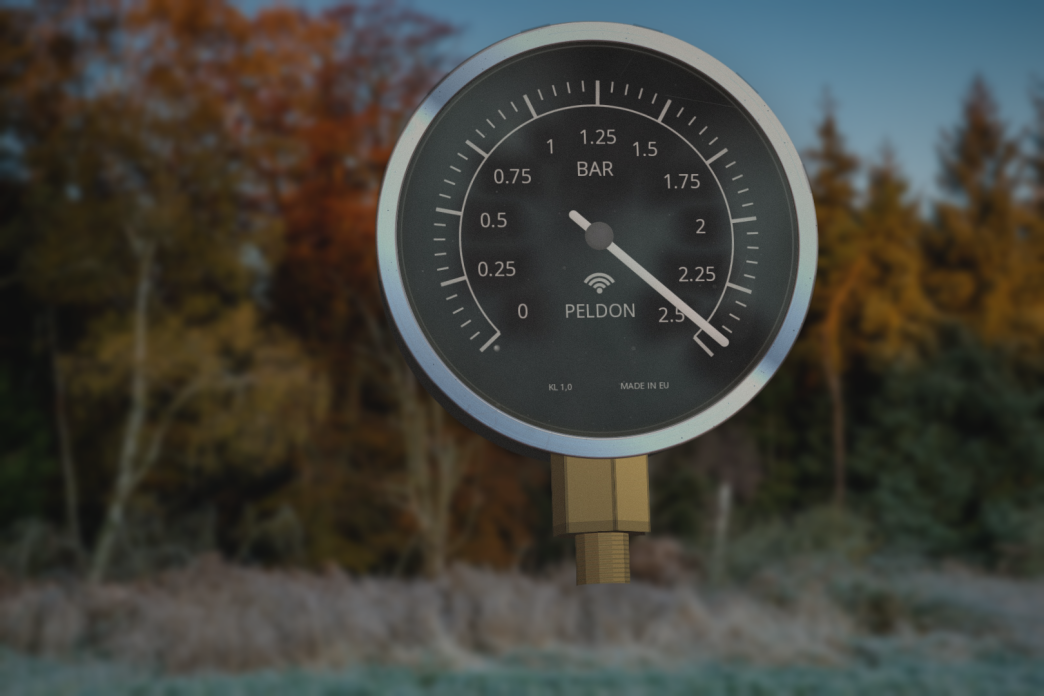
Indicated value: 2.45 bar
